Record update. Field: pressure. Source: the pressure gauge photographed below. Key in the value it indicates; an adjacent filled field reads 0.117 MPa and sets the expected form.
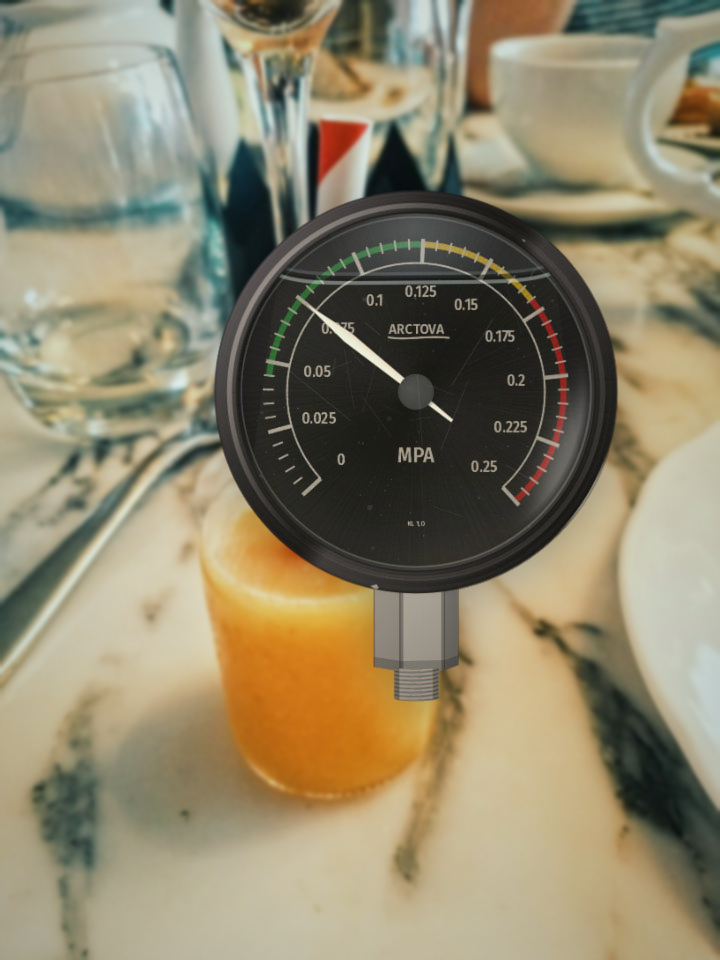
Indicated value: 0.075 MPa
